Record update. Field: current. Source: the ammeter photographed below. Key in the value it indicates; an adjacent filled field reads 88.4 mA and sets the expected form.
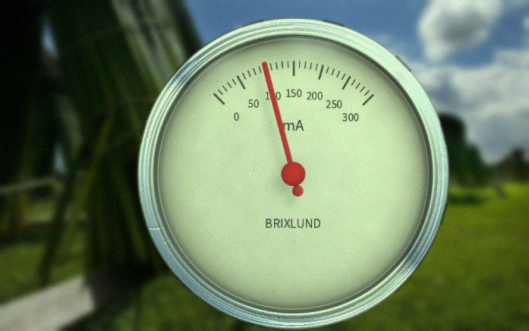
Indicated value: 100 mA
